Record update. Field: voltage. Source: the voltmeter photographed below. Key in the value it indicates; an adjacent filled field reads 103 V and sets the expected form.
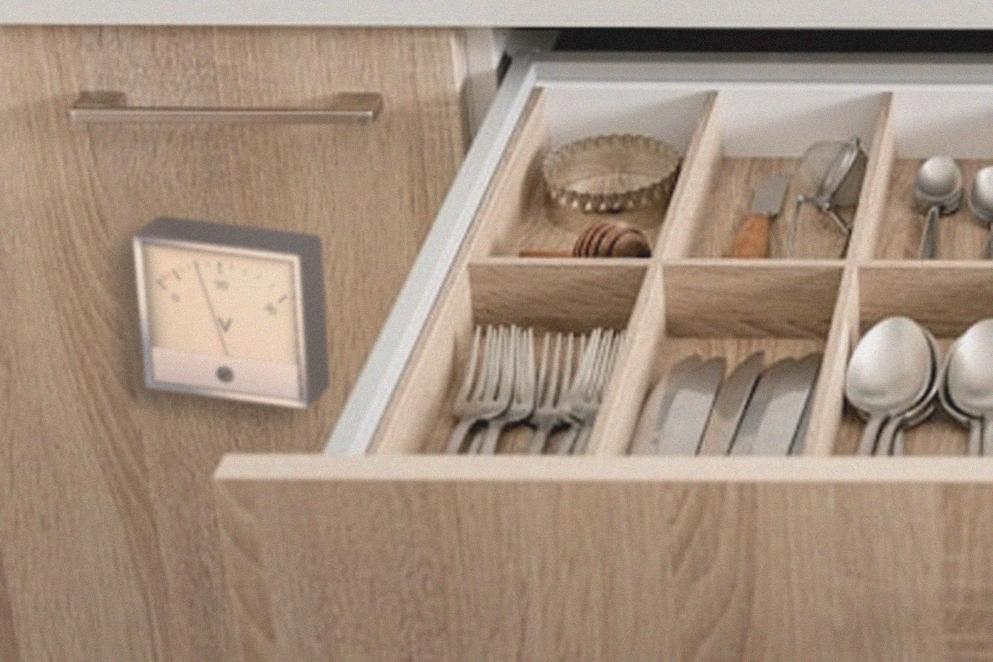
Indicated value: 16 V
